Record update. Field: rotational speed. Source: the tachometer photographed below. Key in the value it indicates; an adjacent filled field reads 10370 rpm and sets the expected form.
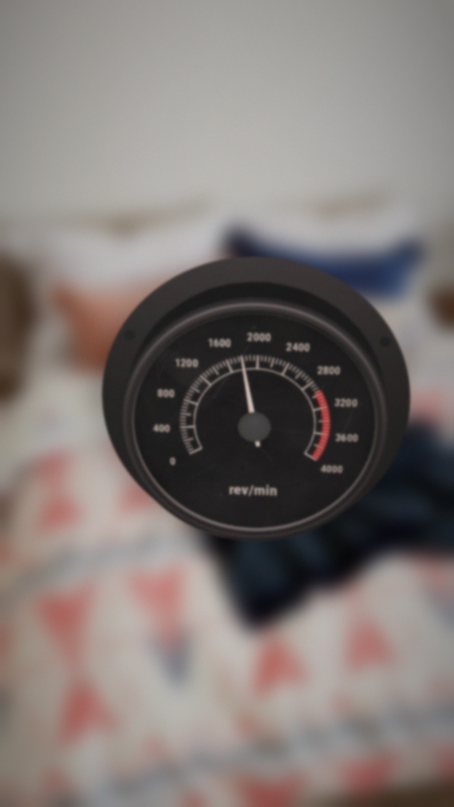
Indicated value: 1800 rpm
